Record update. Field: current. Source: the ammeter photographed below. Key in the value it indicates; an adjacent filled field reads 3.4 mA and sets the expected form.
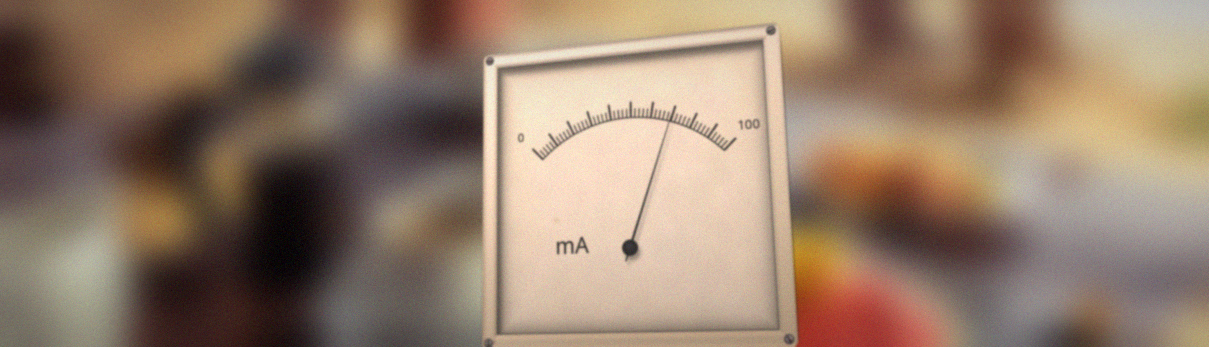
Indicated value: 70 mA
